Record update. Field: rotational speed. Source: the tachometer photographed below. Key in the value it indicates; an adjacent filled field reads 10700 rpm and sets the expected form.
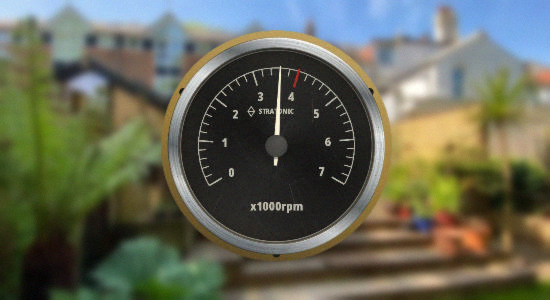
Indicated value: 3600 rpm
